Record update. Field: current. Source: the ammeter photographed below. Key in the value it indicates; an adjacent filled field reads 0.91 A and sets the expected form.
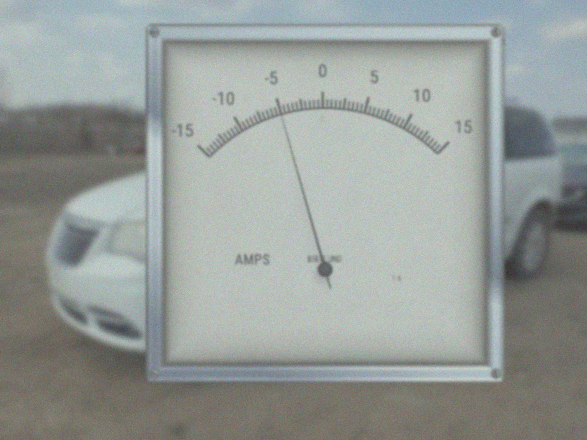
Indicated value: -5 A
